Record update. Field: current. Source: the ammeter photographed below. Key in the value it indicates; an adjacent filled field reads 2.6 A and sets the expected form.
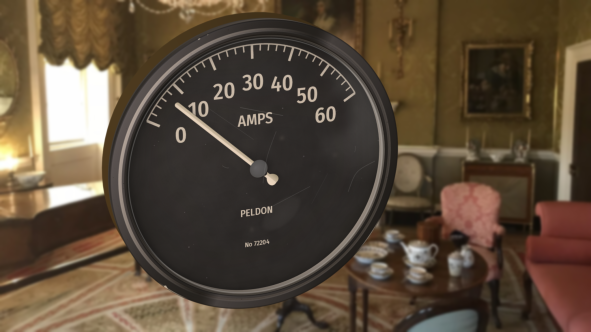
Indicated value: 7 A
